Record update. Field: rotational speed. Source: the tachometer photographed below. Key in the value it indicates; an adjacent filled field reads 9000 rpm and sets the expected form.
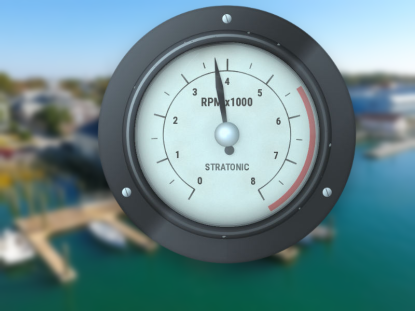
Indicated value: 3750 rpm
